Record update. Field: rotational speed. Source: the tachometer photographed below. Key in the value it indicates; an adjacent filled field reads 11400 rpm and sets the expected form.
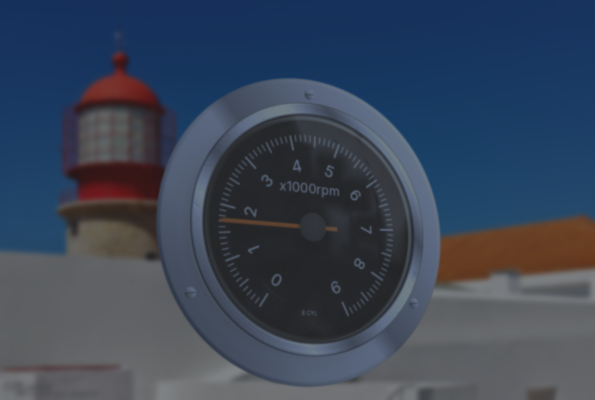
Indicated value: 1700 rpm
